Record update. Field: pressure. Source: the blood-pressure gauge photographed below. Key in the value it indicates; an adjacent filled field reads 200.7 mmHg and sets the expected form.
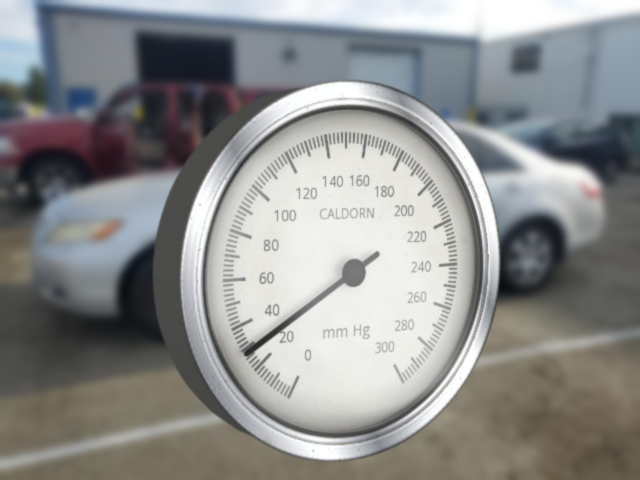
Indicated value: 30 mmHg
